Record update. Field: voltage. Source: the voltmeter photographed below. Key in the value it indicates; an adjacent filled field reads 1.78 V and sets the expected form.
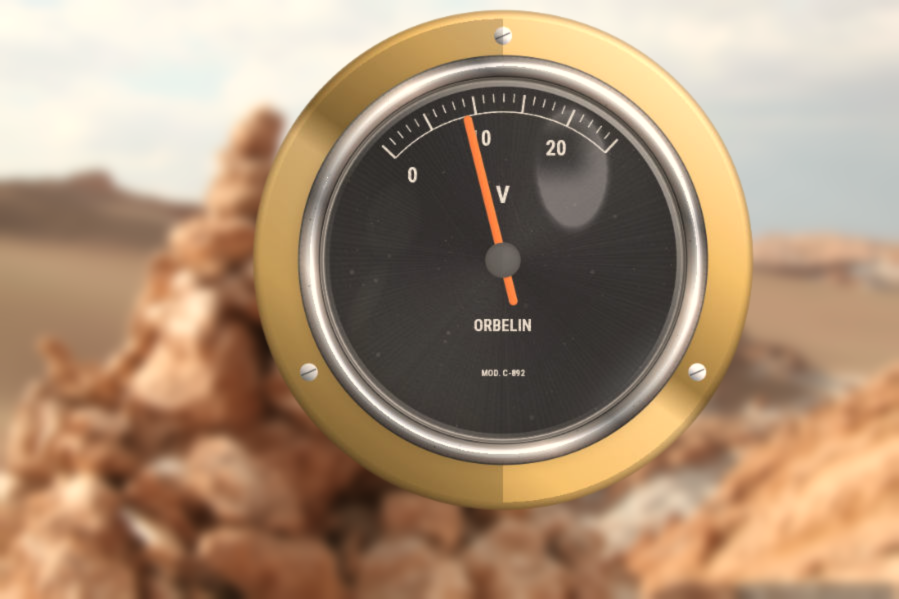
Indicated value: 9 V
